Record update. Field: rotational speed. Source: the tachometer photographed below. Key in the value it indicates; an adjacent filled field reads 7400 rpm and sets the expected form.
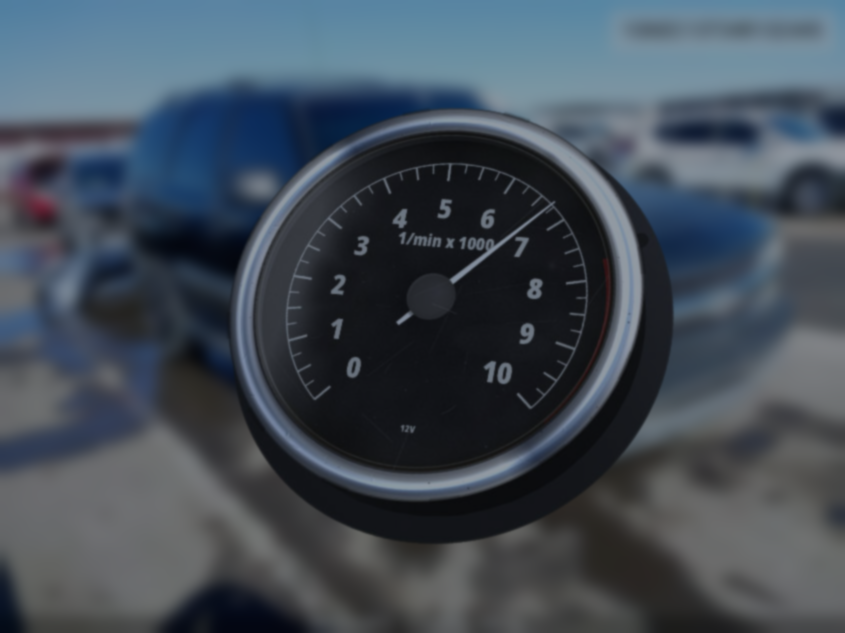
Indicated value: 6750 rpm
